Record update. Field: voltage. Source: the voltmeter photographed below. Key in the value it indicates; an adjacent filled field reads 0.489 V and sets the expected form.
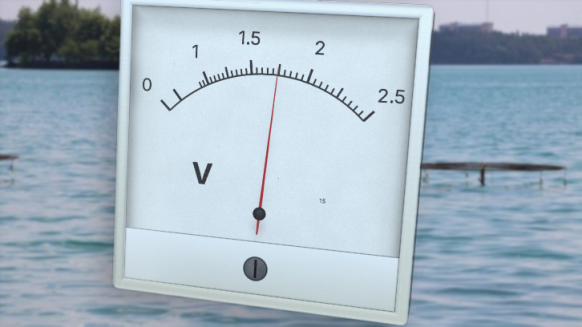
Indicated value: 1.75 V
